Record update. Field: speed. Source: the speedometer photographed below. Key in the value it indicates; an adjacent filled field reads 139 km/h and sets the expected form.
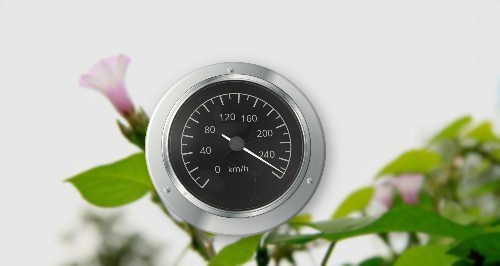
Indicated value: 255 km/h
